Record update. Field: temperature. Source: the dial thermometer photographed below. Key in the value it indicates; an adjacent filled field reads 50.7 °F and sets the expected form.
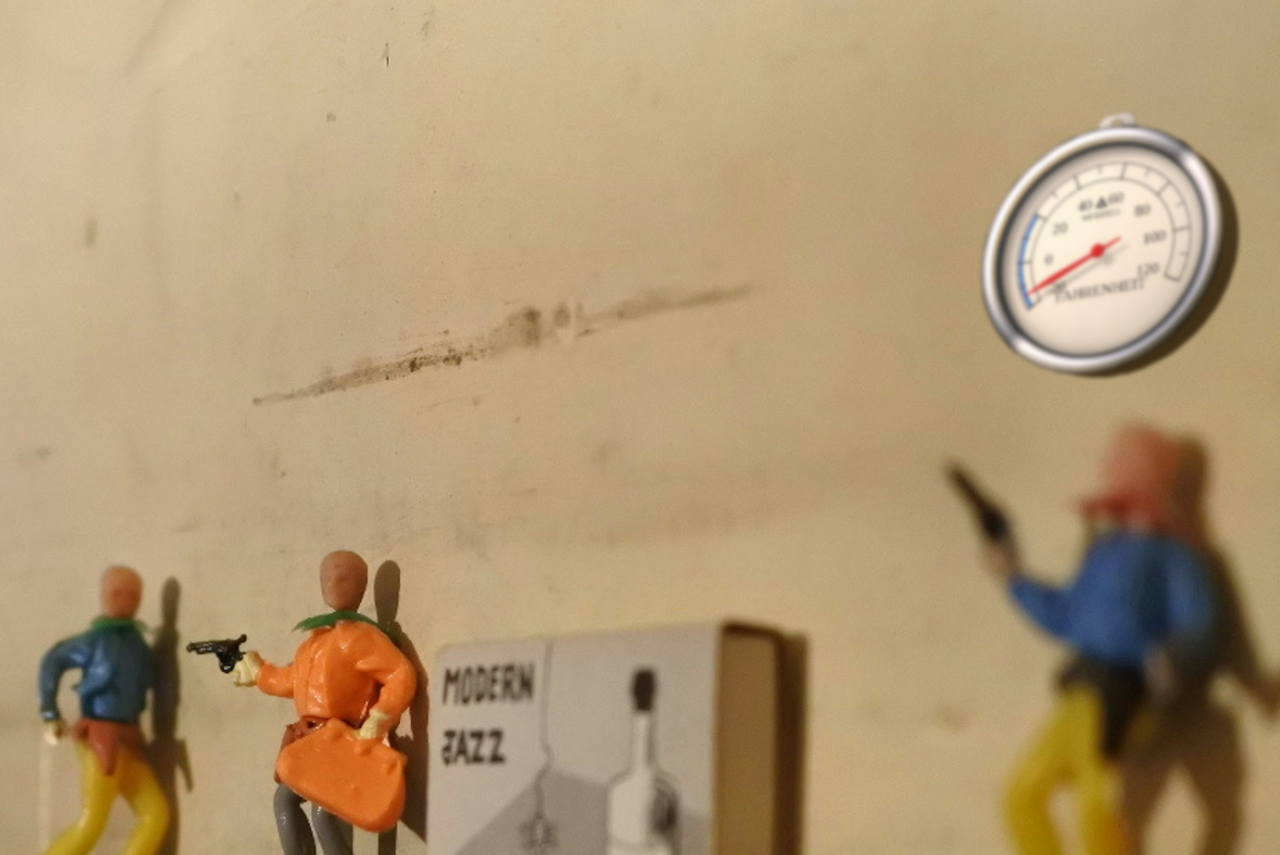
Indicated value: -15 °F
